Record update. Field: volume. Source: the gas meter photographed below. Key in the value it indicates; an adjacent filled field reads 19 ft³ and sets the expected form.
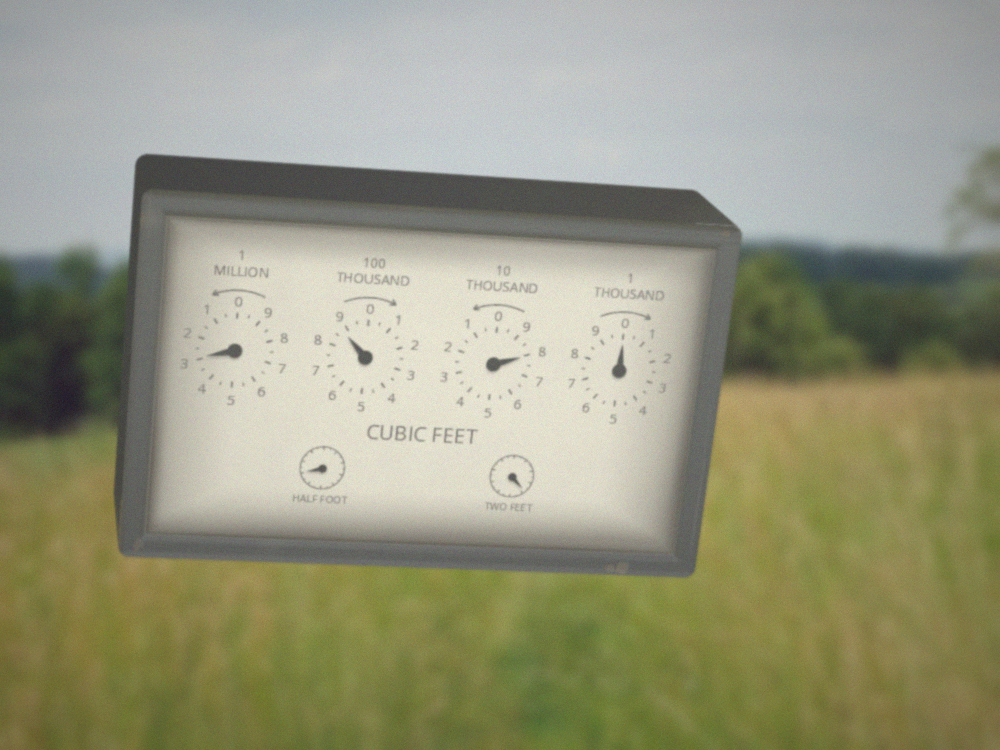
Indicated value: 288000 ft³
